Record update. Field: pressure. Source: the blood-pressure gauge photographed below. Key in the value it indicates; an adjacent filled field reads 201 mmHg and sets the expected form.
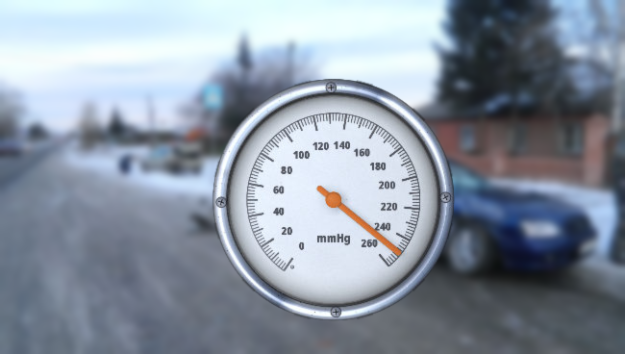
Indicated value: 250 mmHg
